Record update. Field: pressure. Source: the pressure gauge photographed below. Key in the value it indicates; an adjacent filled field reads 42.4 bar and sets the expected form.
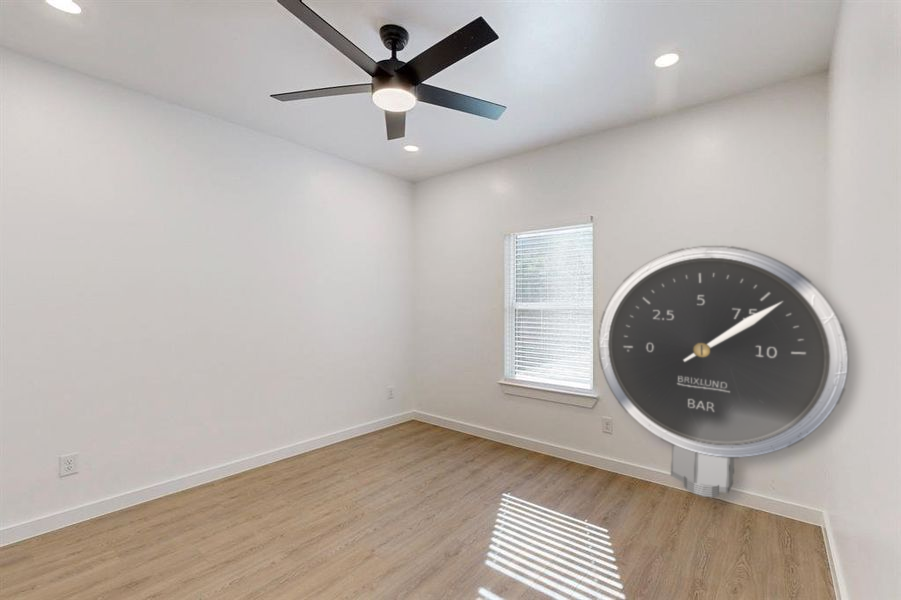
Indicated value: 8 bar
